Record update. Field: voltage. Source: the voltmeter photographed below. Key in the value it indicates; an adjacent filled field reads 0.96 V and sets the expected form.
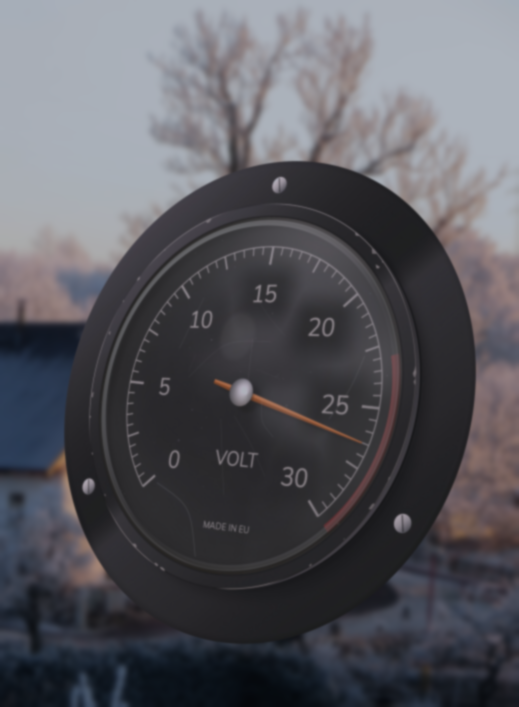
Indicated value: 26.5 V
